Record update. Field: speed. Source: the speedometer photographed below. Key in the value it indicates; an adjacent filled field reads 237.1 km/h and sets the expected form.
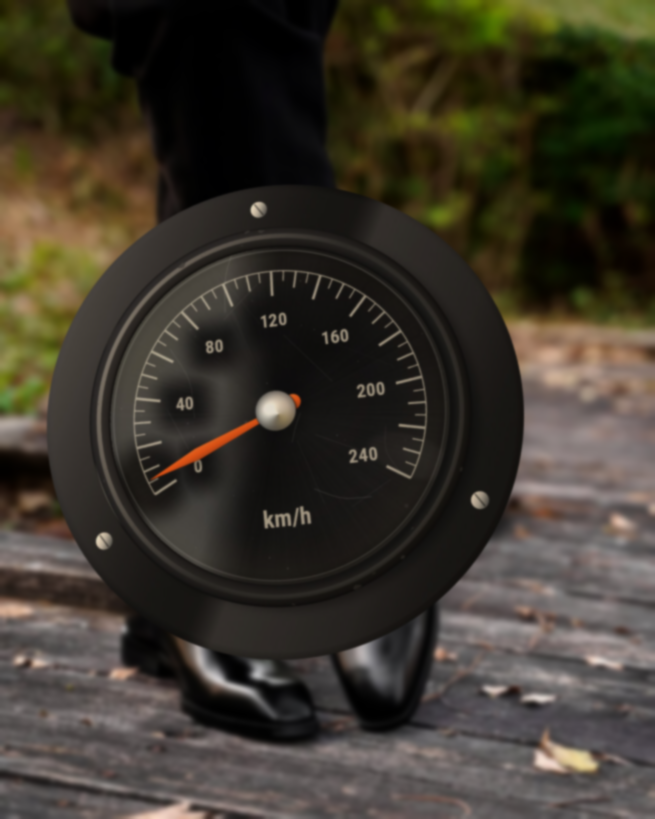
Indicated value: 5 km/h
